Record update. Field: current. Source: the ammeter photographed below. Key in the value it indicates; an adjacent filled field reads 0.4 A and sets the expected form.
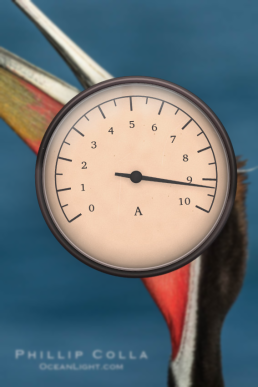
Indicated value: 9.25 A
